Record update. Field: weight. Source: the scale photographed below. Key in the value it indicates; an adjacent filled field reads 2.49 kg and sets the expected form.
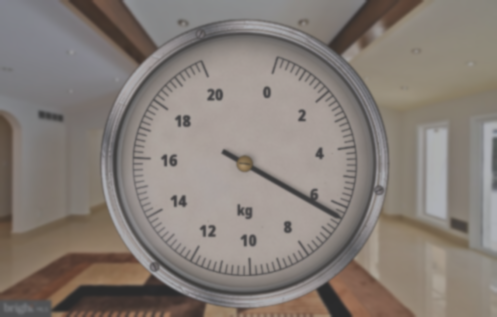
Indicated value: 6.4 kg
